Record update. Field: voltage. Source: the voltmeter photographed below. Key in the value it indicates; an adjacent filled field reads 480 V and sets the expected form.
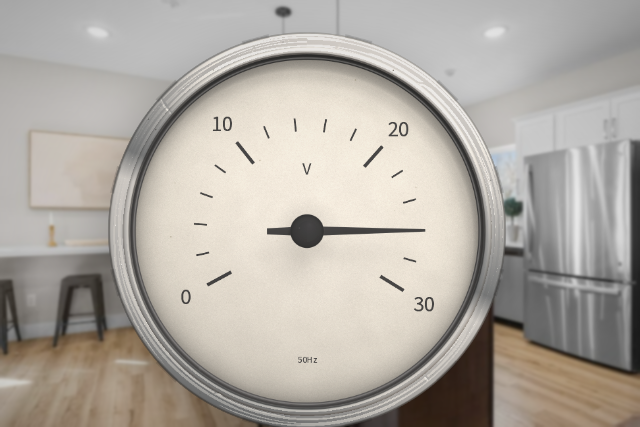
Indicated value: 26 V
